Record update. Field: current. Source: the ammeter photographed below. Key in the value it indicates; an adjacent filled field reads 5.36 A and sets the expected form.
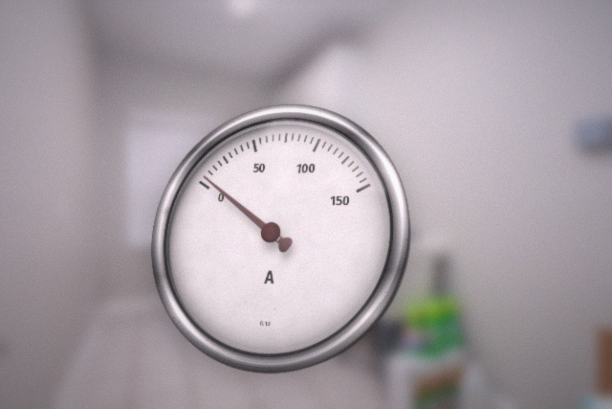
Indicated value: 5 A
